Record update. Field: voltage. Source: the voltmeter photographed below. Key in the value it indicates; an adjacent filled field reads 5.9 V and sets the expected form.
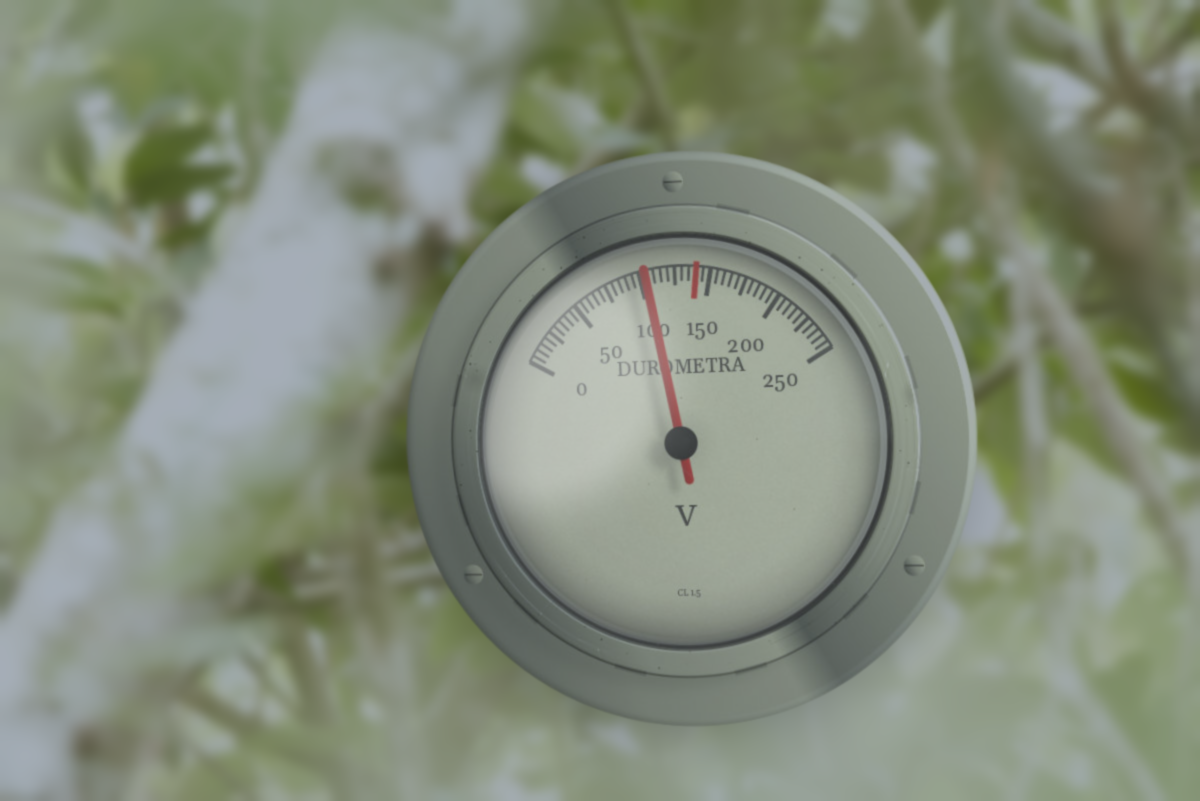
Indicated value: 105 V
